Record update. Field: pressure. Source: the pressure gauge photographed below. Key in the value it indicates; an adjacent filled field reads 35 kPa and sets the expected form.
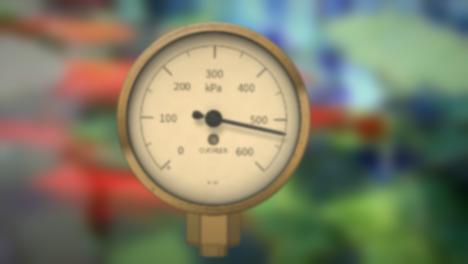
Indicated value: 525 kPa
